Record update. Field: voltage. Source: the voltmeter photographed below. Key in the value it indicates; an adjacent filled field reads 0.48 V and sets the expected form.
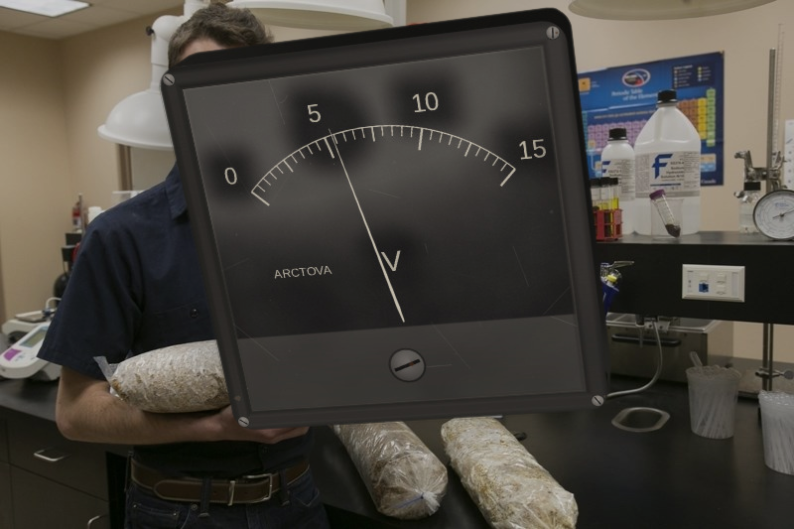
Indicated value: 5.5 V
